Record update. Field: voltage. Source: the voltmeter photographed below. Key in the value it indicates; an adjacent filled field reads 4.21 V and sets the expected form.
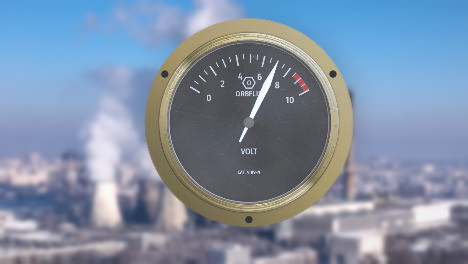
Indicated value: 7 V
